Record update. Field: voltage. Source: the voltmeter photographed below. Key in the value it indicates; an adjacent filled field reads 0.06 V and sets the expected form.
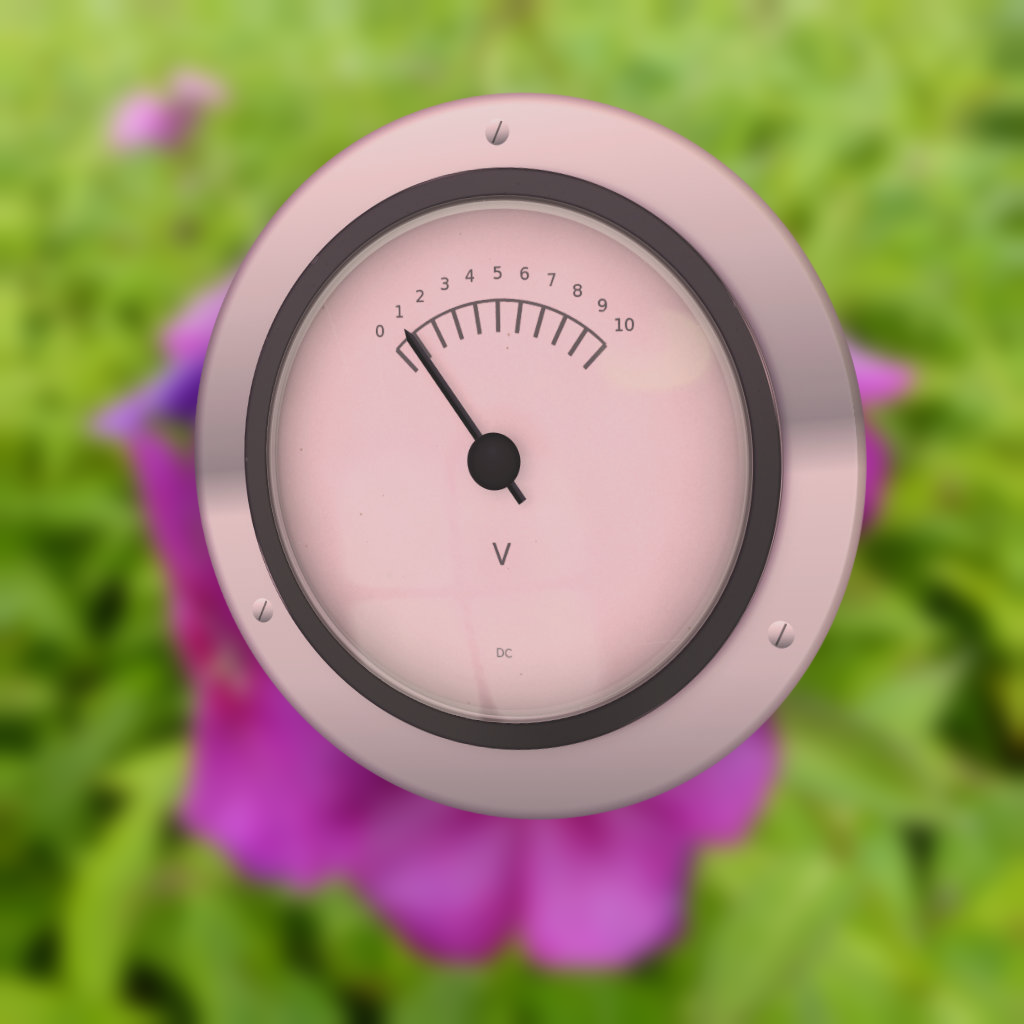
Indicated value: 1 V
